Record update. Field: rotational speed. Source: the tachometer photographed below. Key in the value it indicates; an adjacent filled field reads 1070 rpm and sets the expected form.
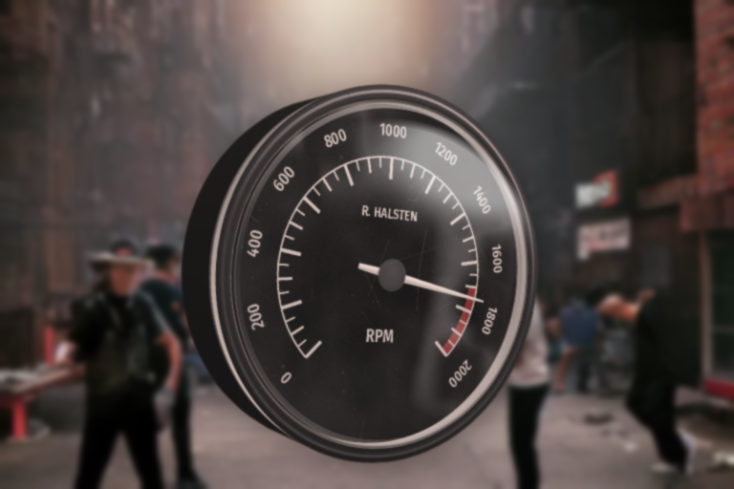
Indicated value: 1750 rpm
